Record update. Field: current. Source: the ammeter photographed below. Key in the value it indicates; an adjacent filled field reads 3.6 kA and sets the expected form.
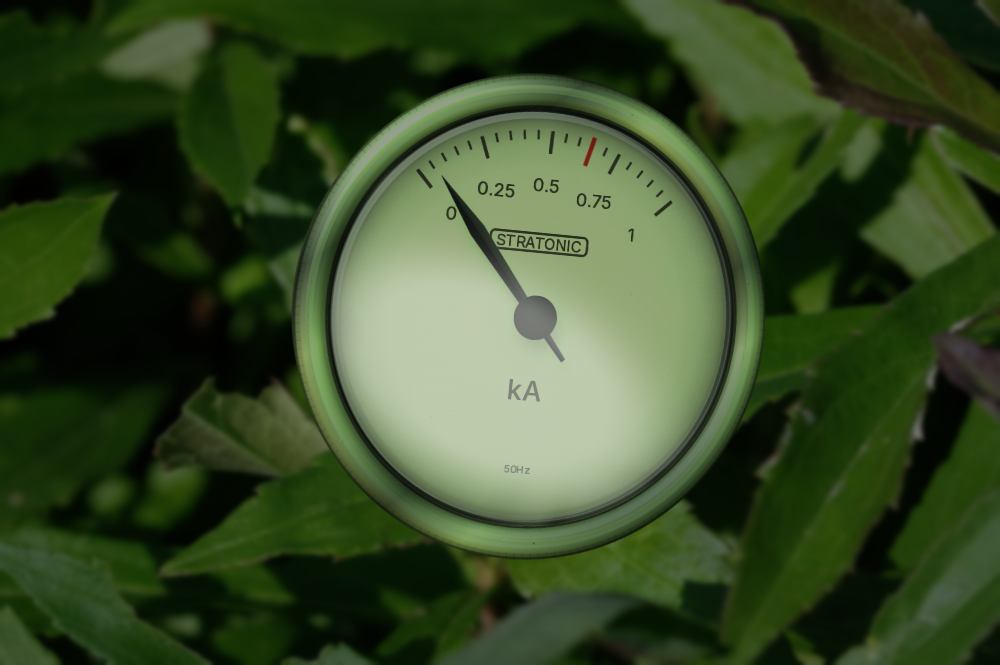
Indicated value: 0.05 kA
